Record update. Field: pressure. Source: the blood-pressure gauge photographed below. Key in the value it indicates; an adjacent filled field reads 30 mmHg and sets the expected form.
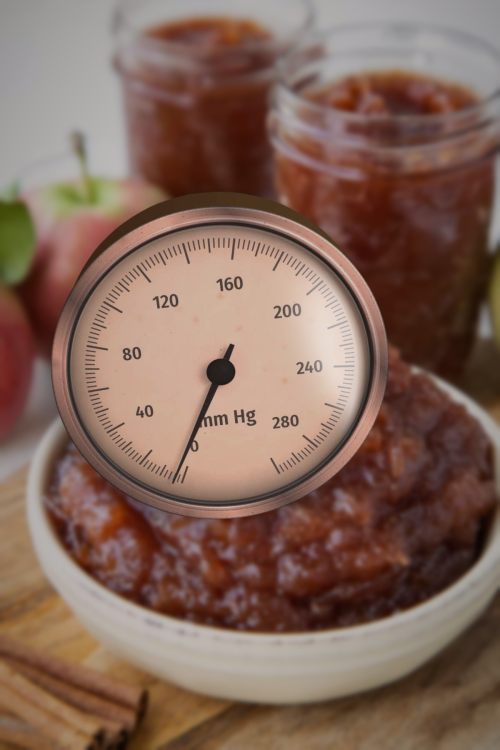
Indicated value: 4 mmHg
